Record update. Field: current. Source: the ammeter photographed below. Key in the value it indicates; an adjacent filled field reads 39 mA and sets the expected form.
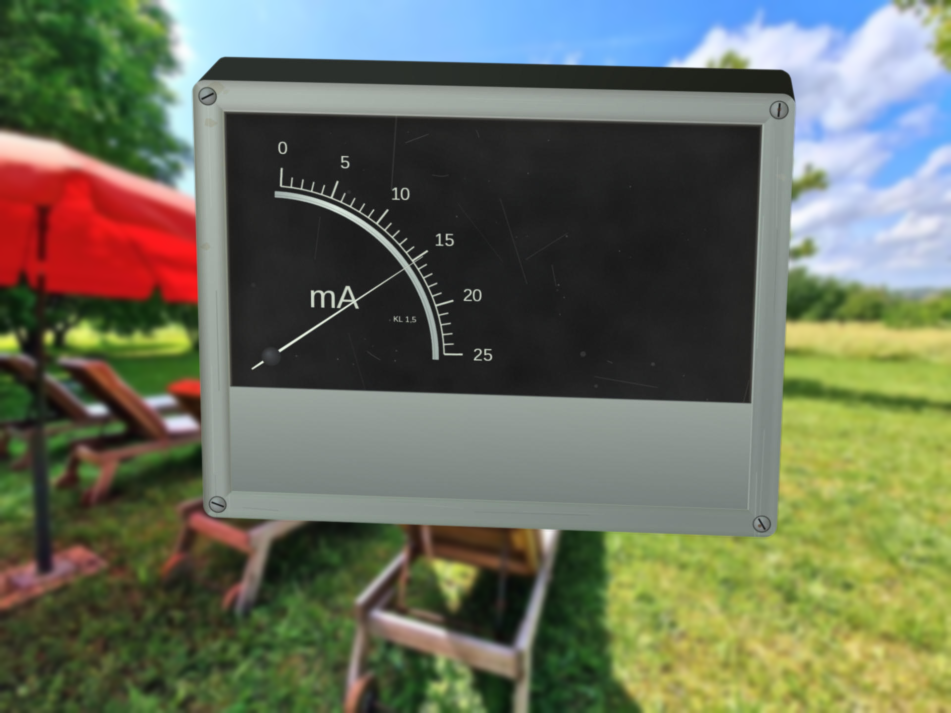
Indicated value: 15 mA
